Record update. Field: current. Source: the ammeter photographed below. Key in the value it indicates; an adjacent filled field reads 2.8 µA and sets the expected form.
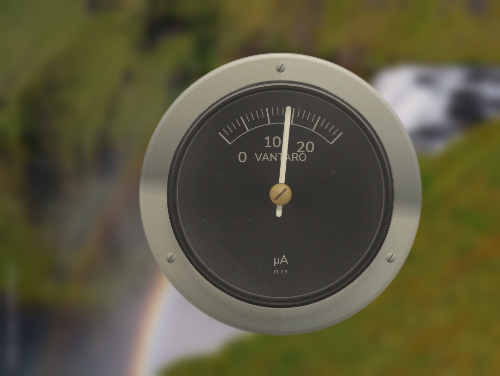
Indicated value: 14 µA
